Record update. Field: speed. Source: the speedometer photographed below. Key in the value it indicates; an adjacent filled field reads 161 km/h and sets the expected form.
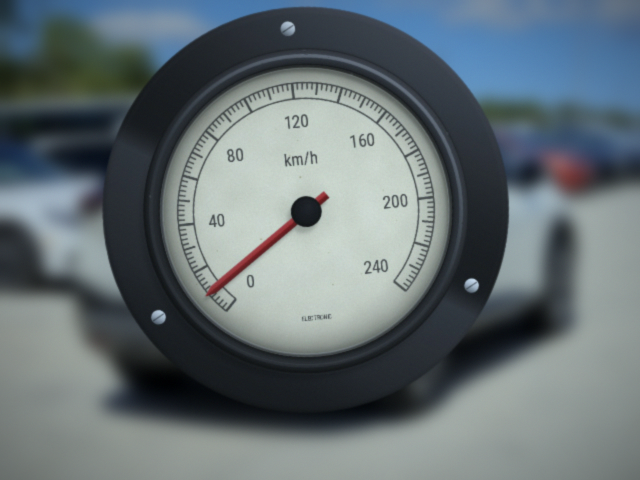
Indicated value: 10 km/h
